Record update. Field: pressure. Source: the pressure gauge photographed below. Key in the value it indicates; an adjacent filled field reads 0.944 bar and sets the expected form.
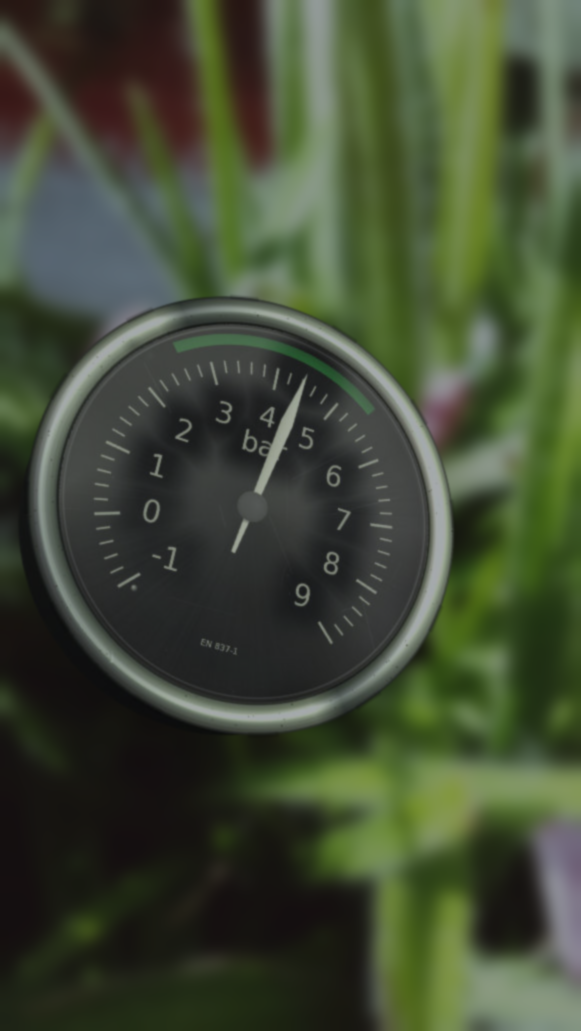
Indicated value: 4.4 bar
